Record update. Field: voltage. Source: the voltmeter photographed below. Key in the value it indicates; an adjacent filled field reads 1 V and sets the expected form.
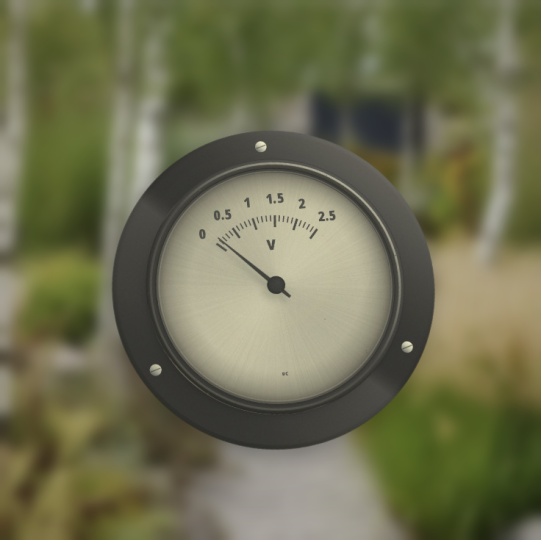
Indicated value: 0.1 V
